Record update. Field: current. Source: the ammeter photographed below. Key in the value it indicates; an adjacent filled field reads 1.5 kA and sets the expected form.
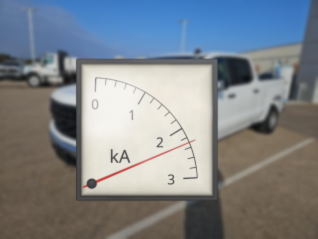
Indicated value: 2.3 kA
